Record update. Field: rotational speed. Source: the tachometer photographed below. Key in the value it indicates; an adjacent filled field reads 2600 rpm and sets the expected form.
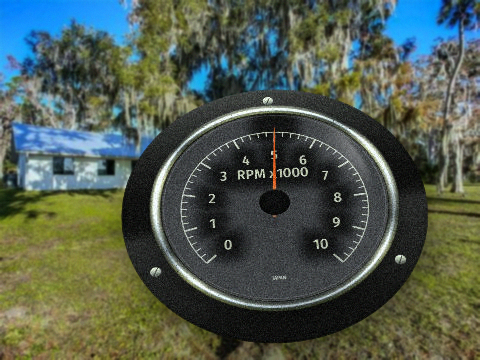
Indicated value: 5000 rpm
